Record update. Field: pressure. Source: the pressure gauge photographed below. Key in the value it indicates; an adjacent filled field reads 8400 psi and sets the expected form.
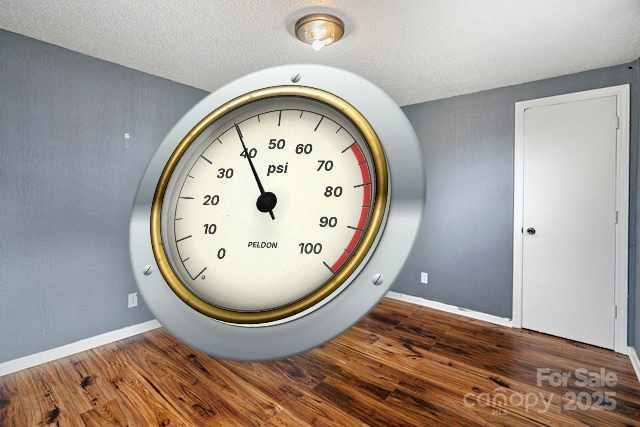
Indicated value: 40 psi
